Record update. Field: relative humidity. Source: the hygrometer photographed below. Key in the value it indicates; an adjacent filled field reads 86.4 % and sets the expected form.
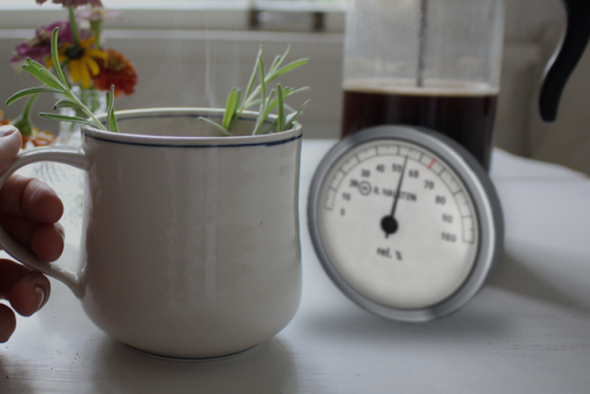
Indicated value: 55 %
